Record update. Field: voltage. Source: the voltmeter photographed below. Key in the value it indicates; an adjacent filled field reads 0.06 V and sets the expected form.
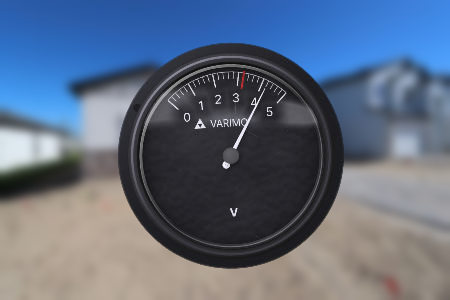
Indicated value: 4.2 V
